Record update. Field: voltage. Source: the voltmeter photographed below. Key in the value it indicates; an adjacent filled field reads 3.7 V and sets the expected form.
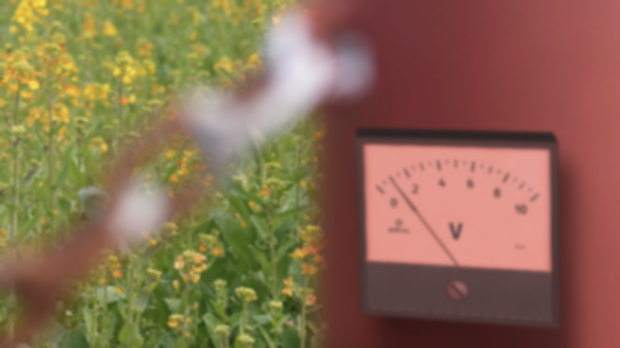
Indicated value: 1 V
